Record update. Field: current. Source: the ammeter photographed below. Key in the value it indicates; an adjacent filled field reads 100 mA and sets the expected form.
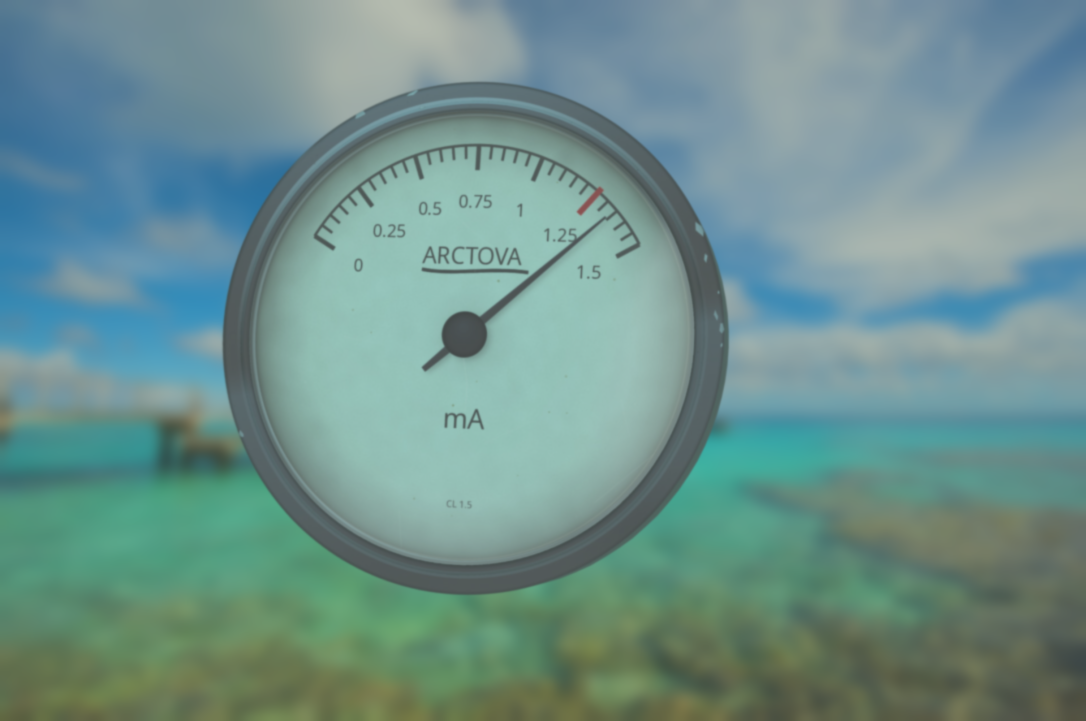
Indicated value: 1.35 mA
